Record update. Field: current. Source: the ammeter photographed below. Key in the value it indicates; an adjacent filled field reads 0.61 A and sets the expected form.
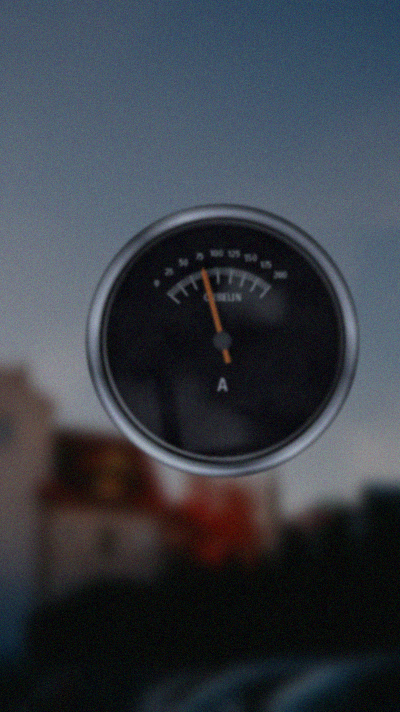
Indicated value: 75 A
